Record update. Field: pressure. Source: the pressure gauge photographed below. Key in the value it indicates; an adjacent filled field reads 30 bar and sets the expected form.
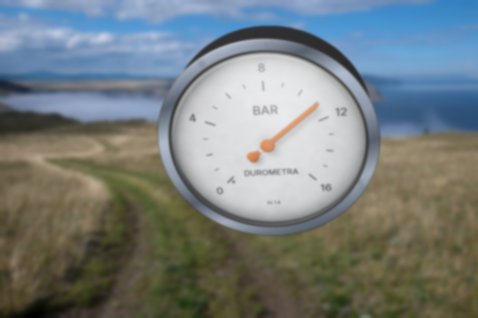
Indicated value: 11 bar
